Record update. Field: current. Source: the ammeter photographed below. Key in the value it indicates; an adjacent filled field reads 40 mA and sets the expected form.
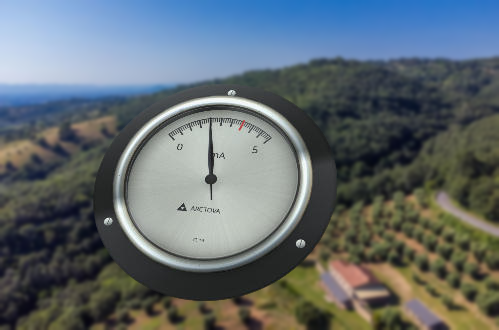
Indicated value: 2 mA
